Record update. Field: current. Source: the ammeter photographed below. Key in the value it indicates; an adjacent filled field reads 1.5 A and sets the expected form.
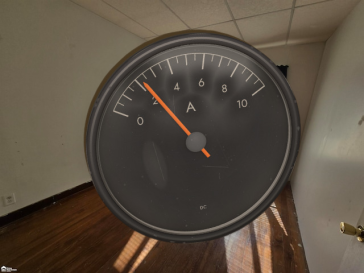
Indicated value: 2.25 A
